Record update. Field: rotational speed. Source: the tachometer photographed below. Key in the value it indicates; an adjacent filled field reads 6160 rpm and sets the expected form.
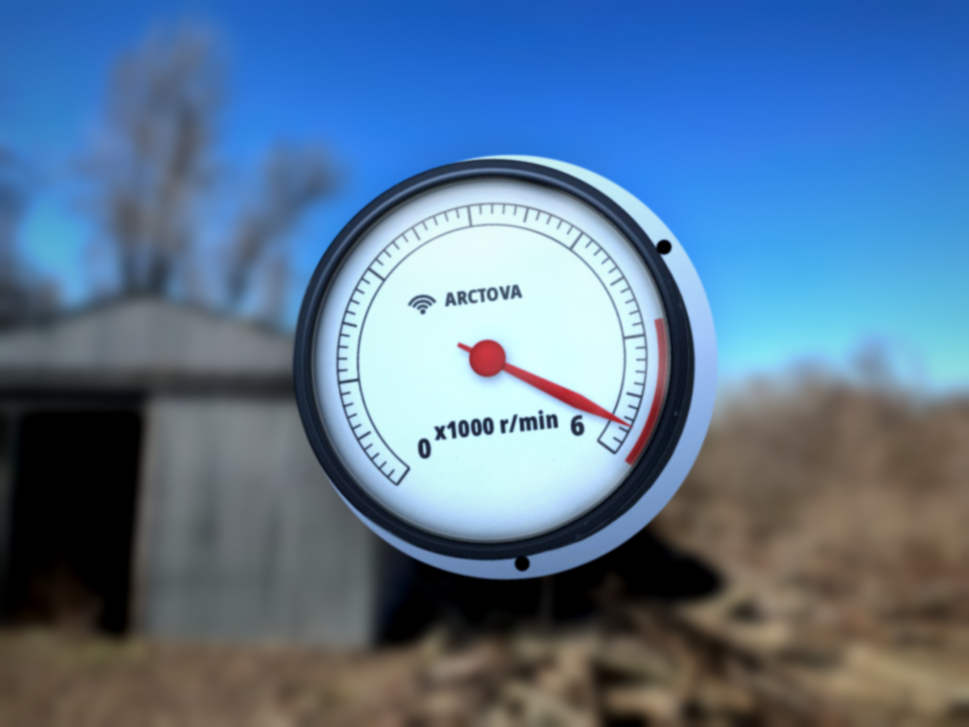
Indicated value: 5750 rpm
